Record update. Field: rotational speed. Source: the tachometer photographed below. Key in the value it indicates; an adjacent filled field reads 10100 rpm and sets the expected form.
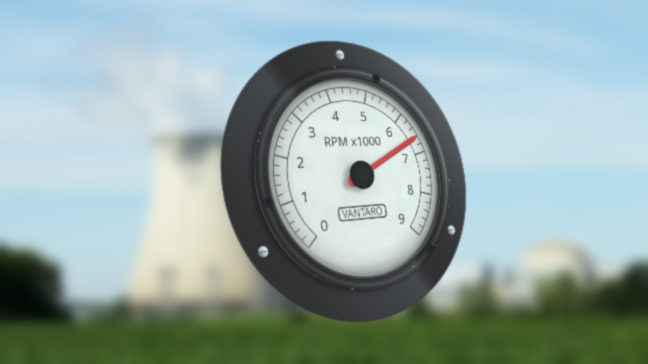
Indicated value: 6600 rpm
